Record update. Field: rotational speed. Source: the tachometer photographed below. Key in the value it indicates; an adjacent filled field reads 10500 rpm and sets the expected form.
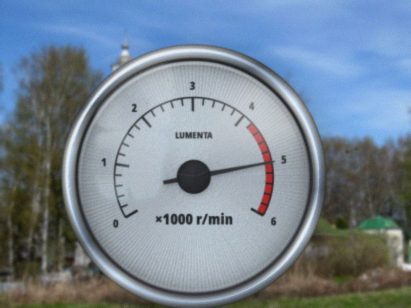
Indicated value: 5000 rpm
